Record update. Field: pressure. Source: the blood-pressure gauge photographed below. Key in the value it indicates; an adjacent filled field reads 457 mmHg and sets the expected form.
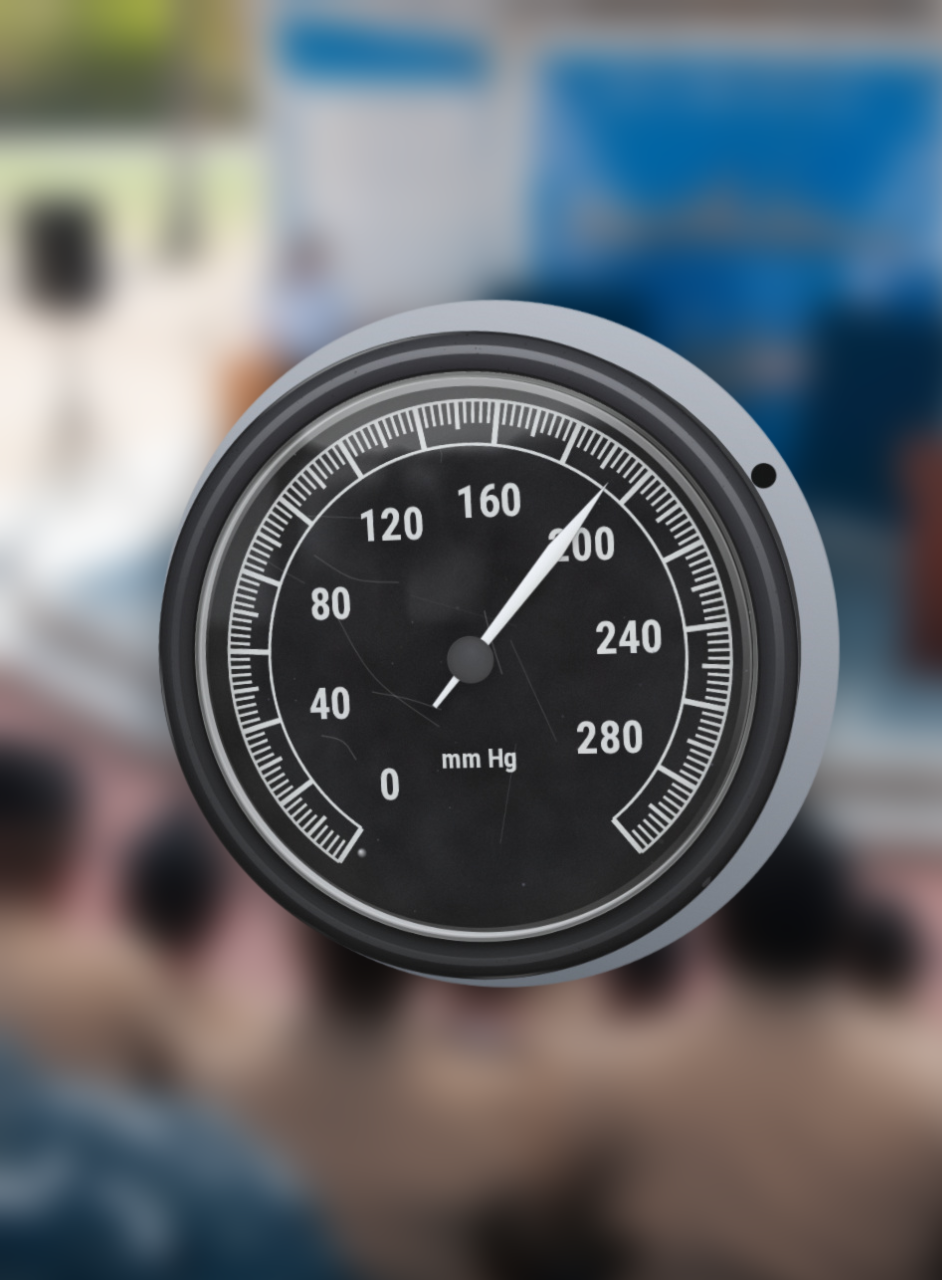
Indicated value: 194 mmHg
